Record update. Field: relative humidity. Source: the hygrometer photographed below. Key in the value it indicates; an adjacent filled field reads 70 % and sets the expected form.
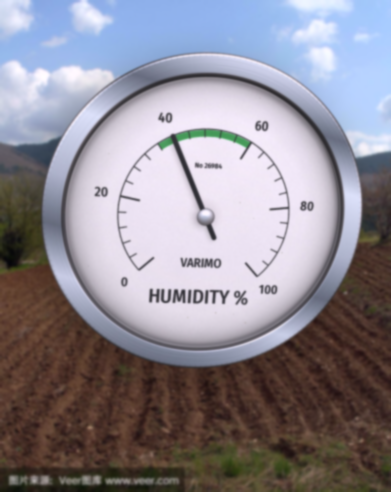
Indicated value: 40 %
